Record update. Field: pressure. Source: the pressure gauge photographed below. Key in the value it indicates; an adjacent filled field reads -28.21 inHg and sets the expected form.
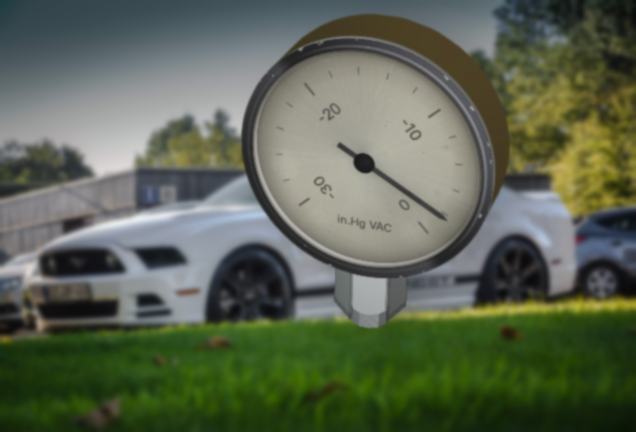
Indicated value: -2 inHg
